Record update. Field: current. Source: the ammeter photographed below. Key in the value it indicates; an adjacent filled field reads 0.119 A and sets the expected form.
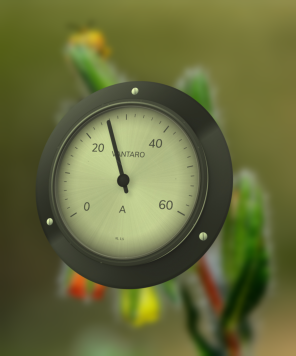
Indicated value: 26 A
